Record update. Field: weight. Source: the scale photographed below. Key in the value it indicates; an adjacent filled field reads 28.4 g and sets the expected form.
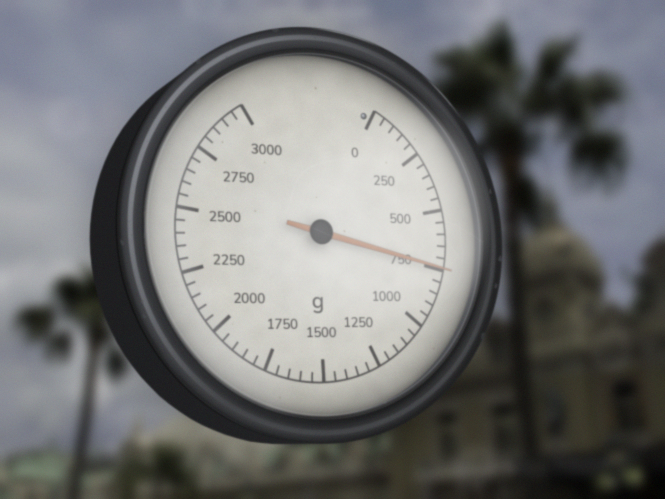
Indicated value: 750 g
